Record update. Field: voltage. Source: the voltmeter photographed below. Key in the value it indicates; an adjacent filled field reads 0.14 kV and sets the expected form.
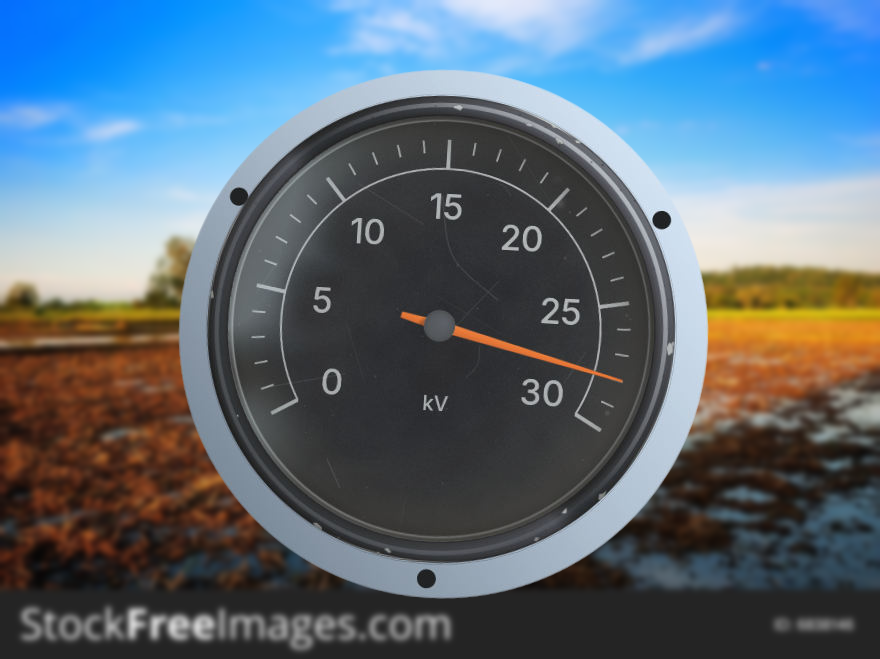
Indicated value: 28 kV
